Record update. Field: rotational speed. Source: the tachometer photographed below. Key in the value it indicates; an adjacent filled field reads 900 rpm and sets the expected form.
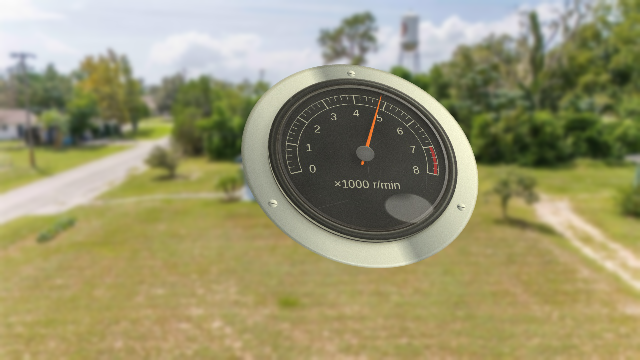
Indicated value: 4800 rpm
